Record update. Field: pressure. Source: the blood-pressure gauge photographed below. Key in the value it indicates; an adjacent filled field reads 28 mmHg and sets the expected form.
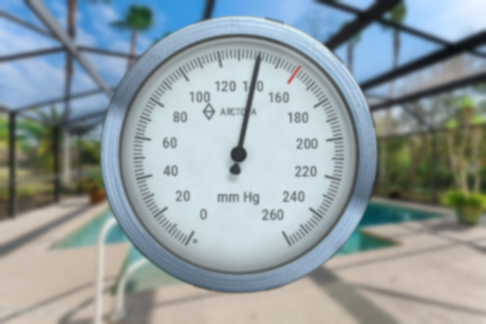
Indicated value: 140 mmHg
